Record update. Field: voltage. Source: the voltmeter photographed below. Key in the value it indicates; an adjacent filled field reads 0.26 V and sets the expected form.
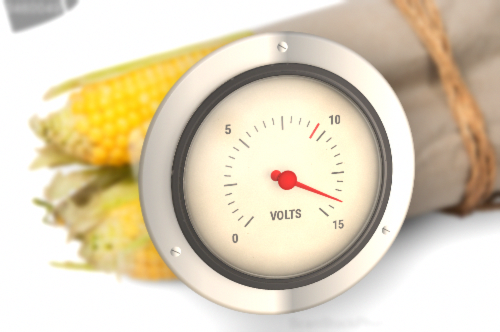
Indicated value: 14 V
